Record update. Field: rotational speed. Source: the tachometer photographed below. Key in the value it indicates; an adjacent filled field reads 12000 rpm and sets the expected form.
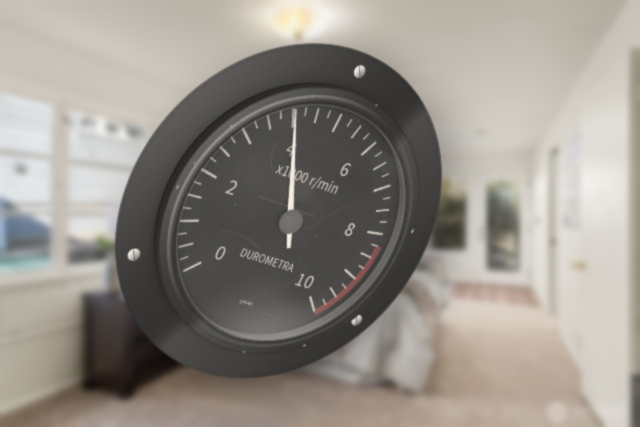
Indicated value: 4000 rpm
